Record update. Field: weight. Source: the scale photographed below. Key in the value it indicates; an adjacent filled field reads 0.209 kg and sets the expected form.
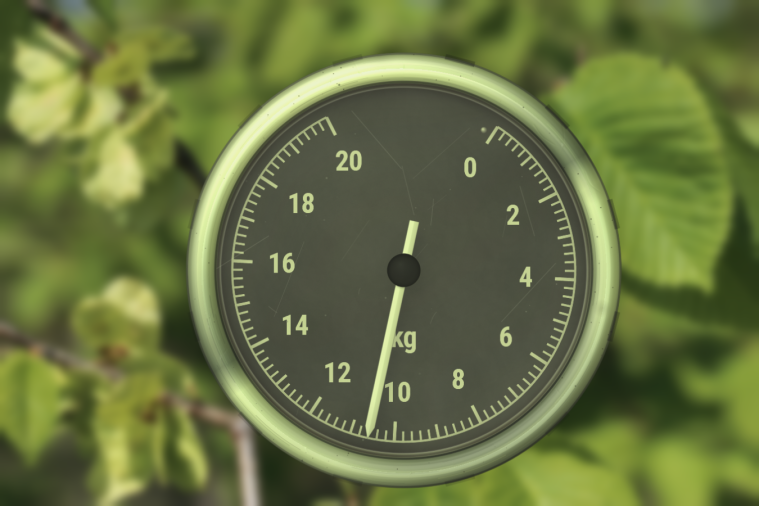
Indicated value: 10.6 kg
